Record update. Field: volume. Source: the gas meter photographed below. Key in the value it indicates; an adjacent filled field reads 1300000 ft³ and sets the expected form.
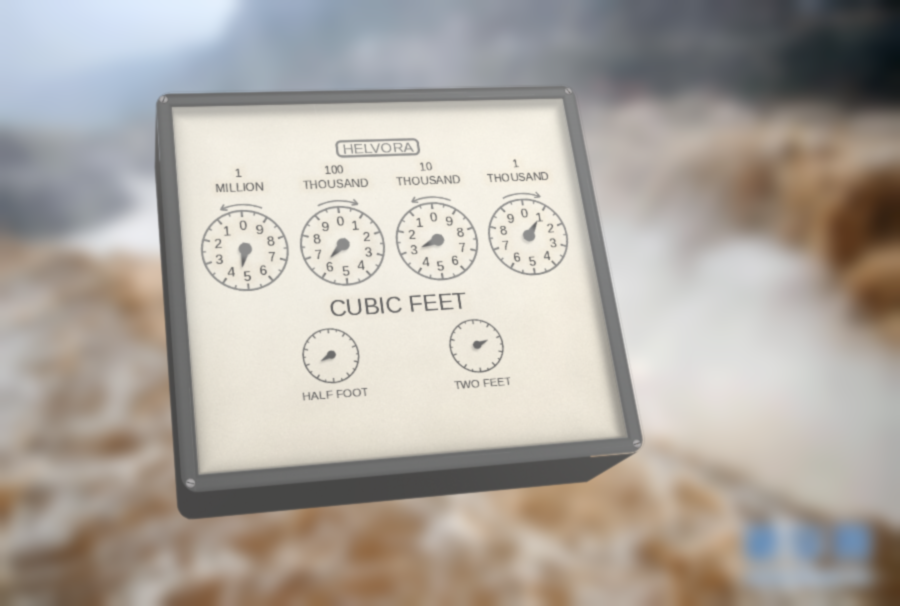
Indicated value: 463100 ft³
